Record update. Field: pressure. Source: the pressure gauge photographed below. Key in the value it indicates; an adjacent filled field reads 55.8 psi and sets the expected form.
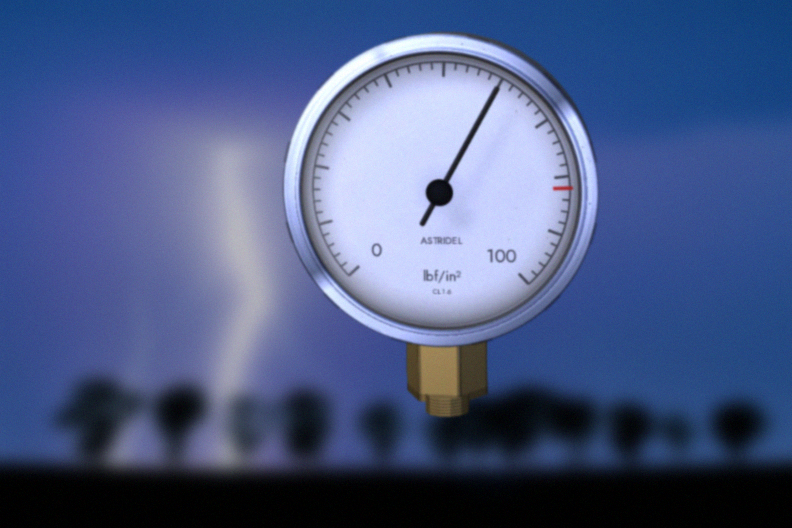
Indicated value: 60 psi
